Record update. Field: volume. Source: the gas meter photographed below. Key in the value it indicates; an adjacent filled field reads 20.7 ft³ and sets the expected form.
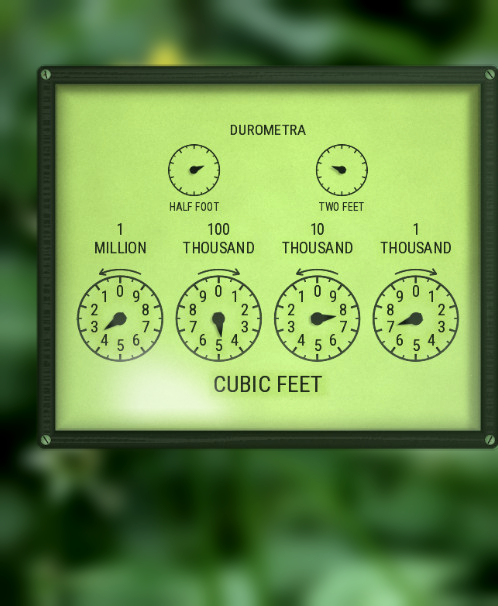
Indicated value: 347700 ft³
